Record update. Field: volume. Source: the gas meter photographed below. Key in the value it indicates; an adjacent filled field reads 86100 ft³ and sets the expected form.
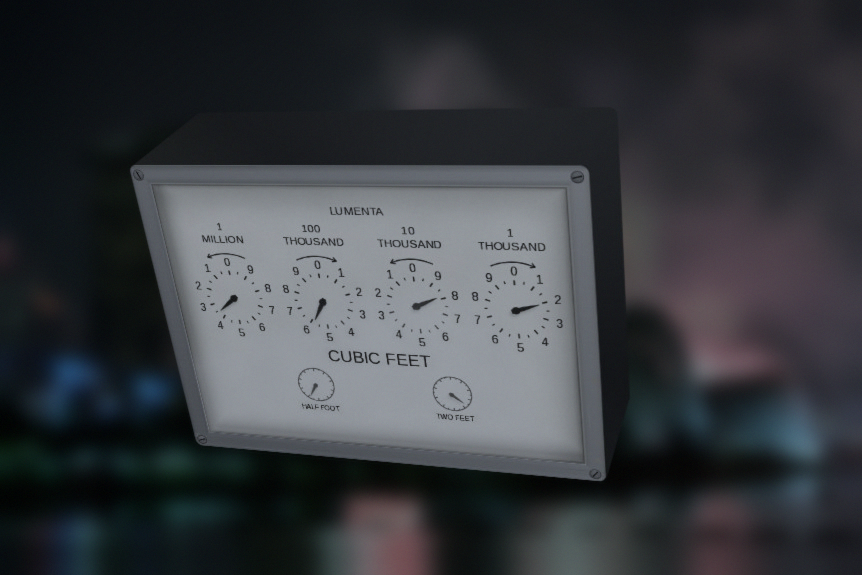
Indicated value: 358200 ft³
